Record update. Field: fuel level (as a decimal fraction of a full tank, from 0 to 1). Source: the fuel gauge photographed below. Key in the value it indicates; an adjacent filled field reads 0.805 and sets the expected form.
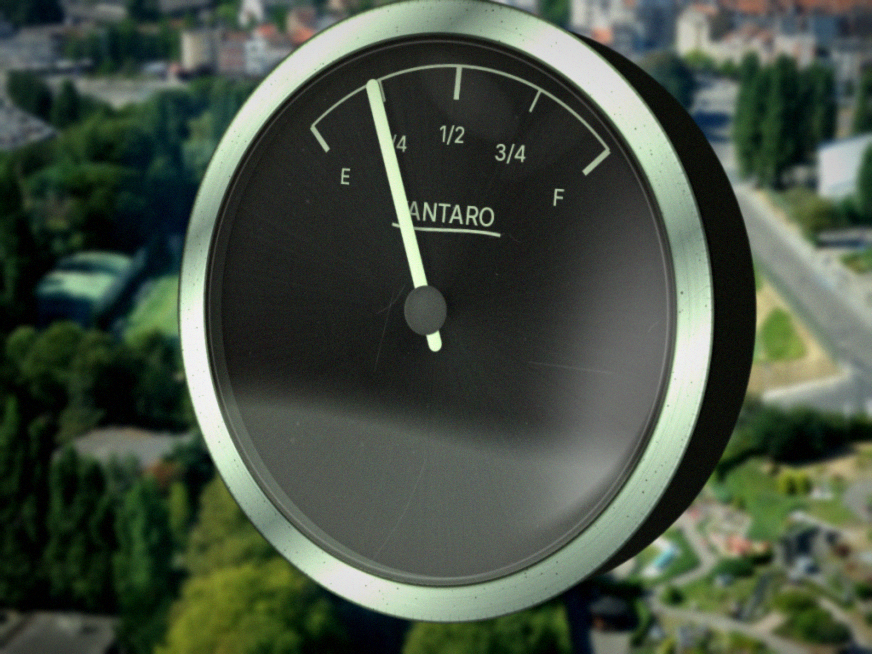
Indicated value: 0.25
